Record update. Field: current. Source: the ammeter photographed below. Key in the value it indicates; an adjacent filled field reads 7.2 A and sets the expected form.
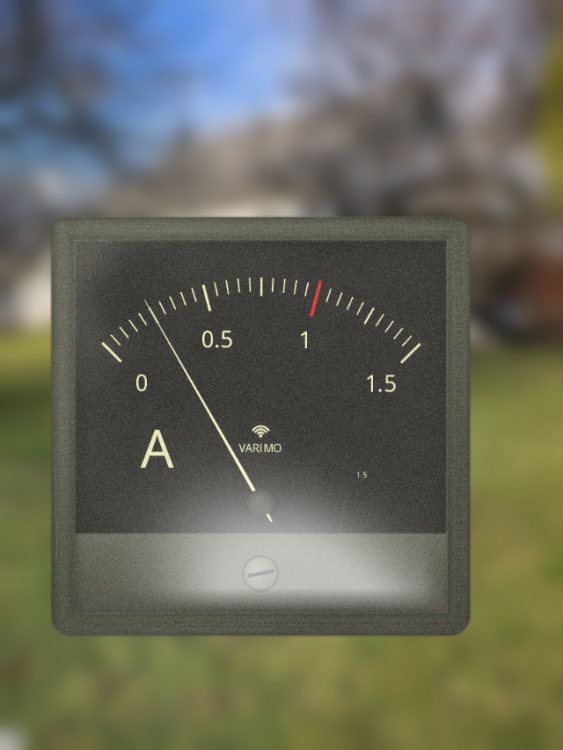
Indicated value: 0.25 A
